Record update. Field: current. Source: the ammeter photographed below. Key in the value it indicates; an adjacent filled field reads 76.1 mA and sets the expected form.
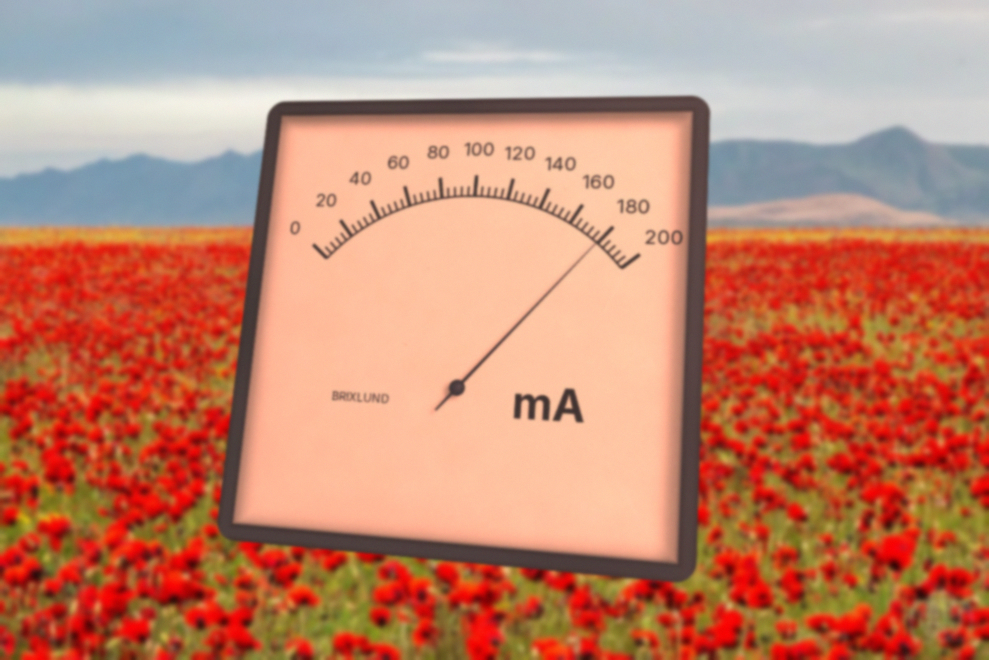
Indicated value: 180 mA
